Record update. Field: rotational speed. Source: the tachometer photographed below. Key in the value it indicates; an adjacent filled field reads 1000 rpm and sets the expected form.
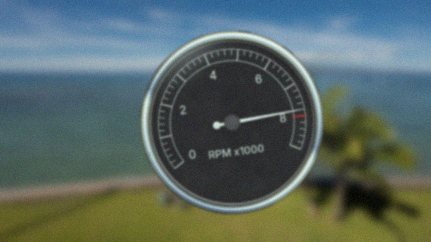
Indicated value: 7800 rpm
